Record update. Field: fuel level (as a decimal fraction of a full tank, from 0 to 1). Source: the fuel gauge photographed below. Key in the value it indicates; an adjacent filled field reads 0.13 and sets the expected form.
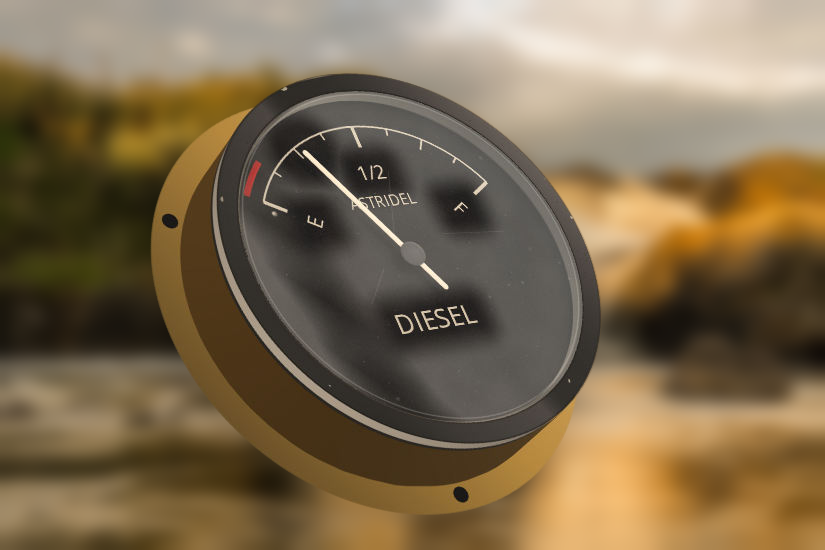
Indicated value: 0.25
